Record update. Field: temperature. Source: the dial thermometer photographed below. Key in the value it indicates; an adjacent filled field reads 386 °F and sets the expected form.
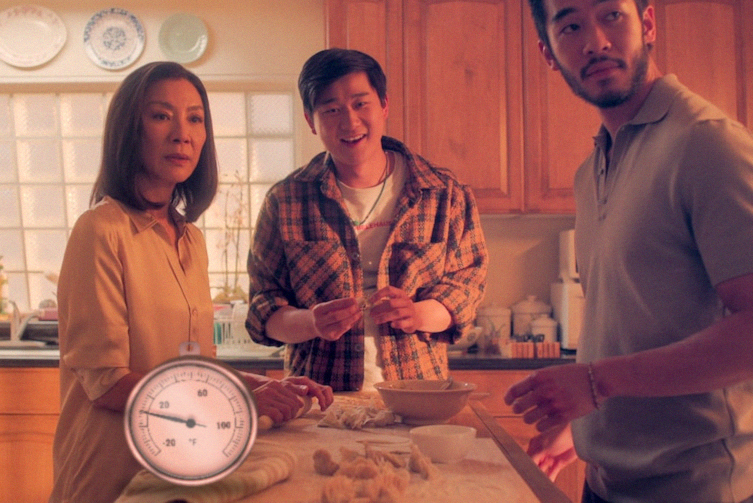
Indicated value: 10 °F
